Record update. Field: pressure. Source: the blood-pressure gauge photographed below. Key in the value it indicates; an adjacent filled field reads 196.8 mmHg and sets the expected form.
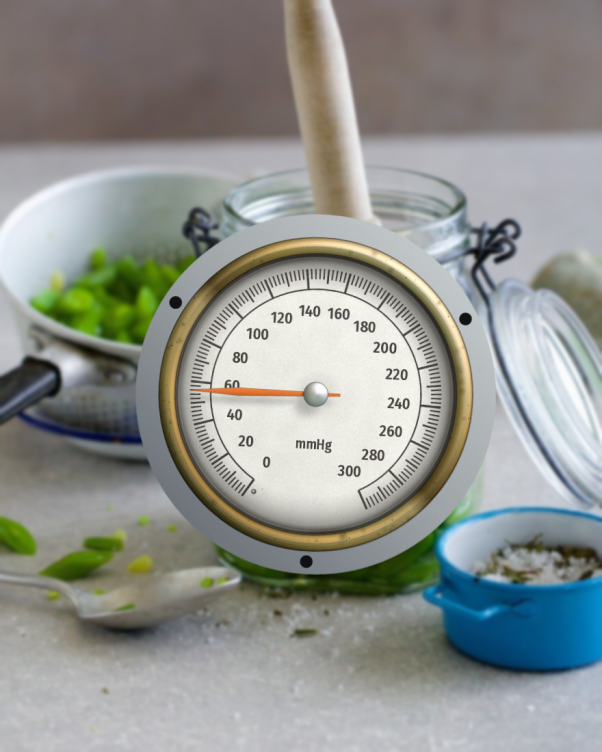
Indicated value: 56 mmHg
